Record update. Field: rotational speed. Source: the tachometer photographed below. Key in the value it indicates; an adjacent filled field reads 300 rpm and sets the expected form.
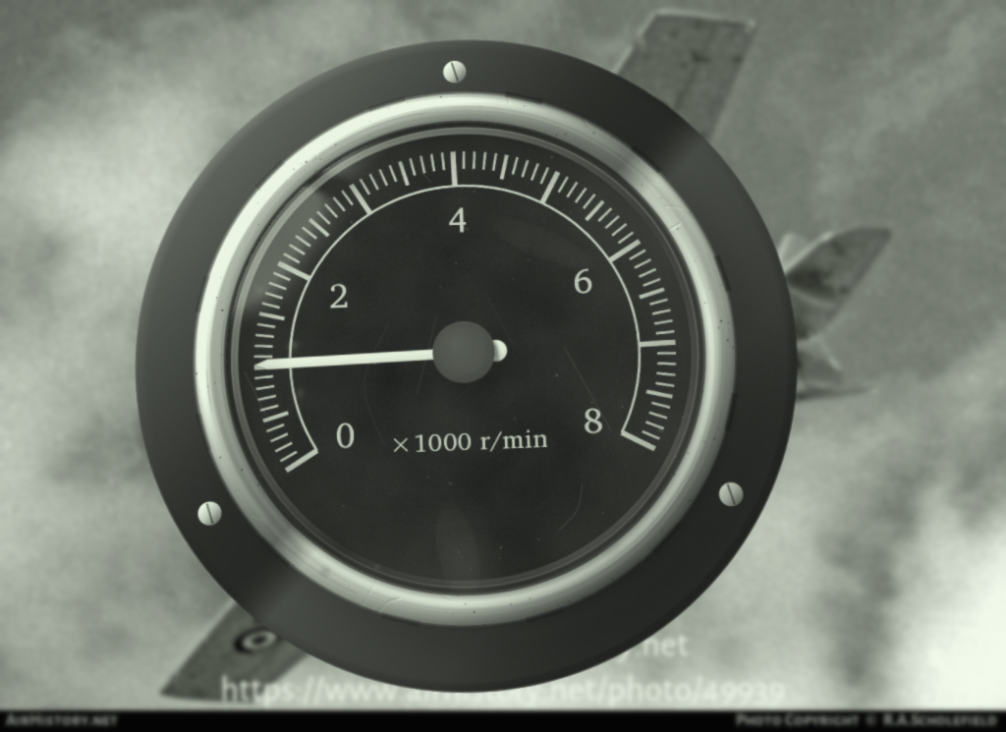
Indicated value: 1000 rpm
